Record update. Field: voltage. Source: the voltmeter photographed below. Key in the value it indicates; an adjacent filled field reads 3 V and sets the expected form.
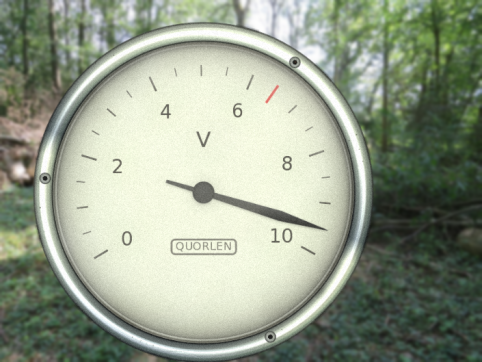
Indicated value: 9.5 V
